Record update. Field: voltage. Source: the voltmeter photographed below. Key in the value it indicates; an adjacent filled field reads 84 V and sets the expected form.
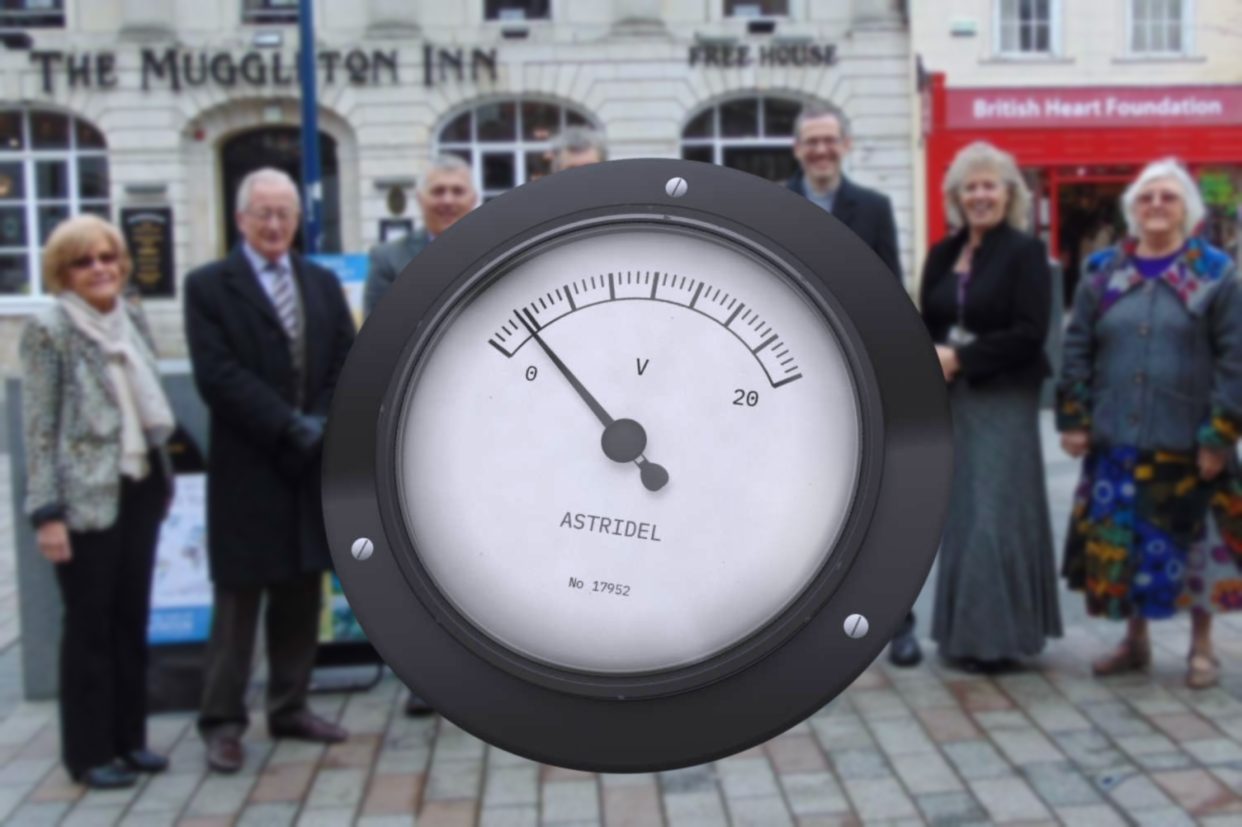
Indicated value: 2 V
